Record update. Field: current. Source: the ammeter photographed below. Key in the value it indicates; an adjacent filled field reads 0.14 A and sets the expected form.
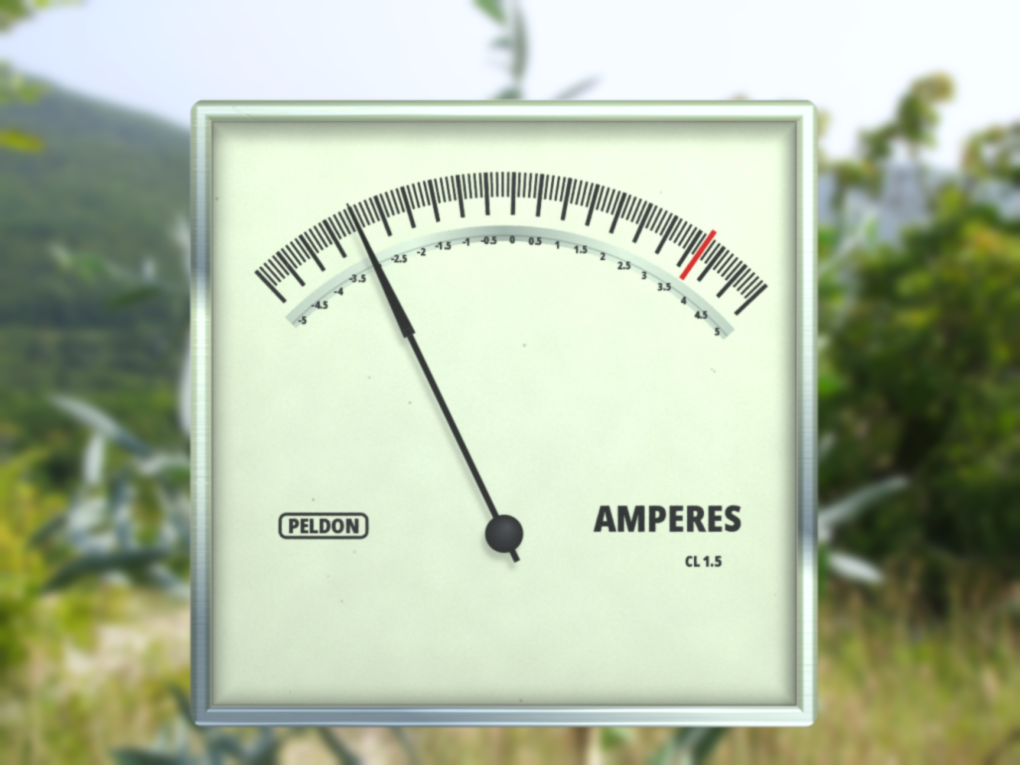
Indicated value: -3 A
